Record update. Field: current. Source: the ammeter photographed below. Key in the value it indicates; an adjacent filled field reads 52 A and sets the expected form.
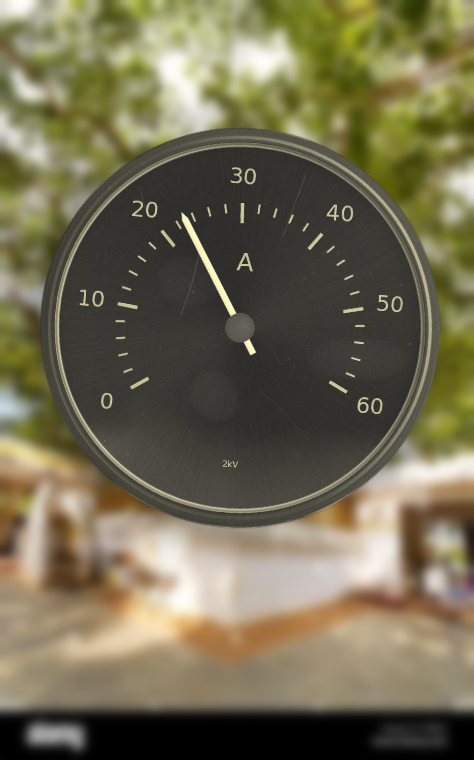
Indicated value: 23 A
